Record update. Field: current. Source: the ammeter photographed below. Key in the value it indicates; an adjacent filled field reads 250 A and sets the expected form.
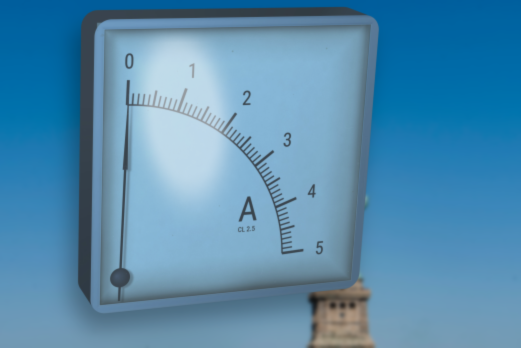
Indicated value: 0 A
